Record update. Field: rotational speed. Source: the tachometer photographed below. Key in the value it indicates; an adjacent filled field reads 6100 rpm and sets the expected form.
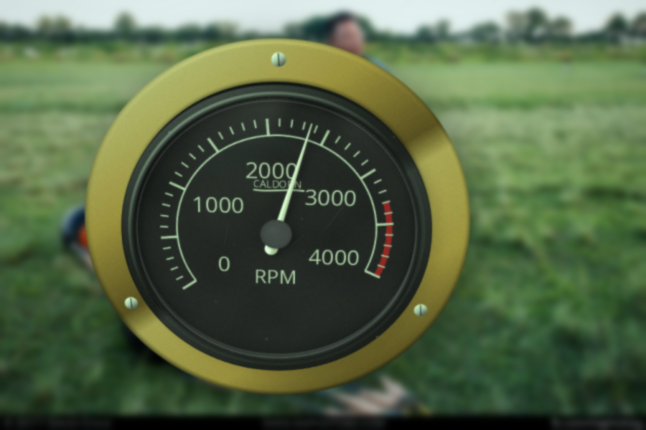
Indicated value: 2350 rpm
